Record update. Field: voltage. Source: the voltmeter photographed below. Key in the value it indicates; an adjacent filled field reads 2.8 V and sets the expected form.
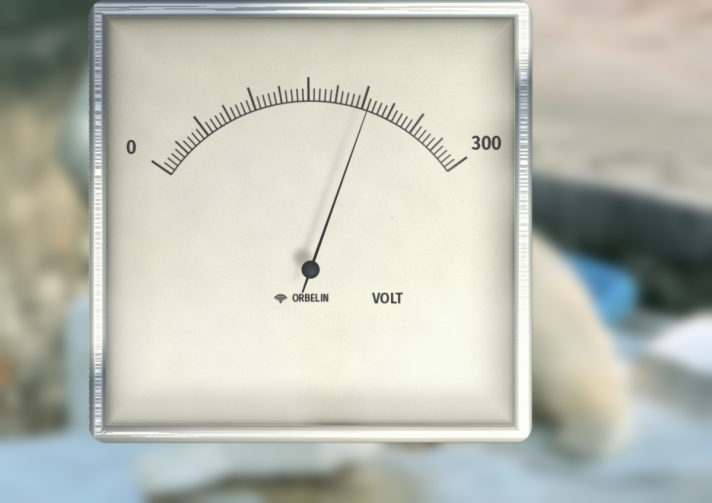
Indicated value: 205 V
